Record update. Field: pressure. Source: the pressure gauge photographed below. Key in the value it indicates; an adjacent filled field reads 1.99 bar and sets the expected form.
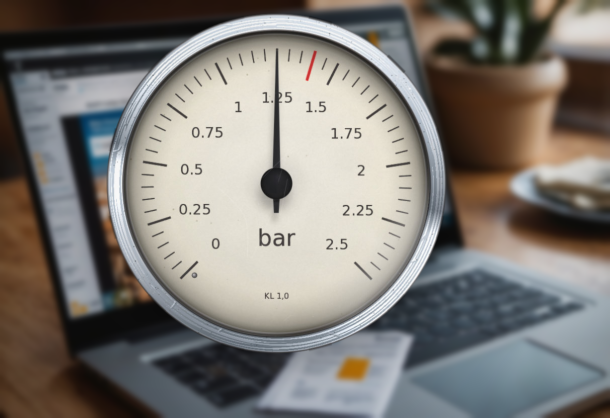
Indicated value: 1.25 bar
